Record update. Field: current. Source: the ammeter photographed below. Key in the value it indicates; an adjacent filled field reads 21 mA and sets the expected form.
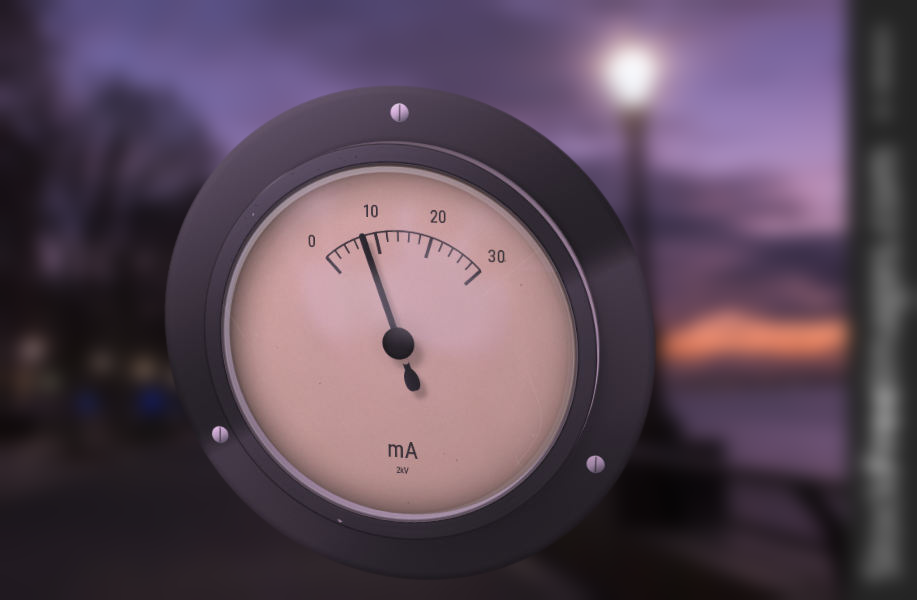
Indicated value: 8 mA
